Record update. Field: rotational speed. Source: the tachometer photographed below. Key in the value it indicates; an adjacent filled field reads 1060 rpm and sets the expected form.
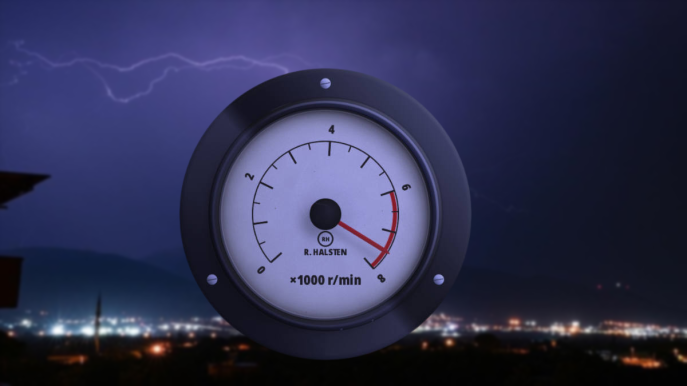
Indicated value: 7500 rpm
